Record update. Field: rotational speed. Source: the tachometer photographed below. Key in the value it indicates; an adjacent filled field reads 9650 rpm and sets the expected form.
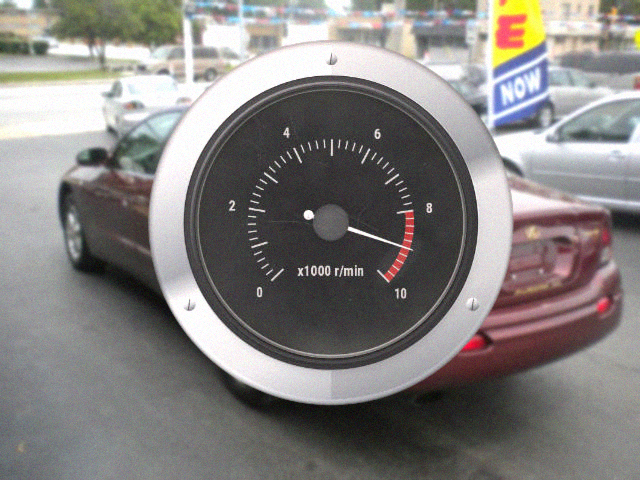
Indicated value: 9000 rpm
